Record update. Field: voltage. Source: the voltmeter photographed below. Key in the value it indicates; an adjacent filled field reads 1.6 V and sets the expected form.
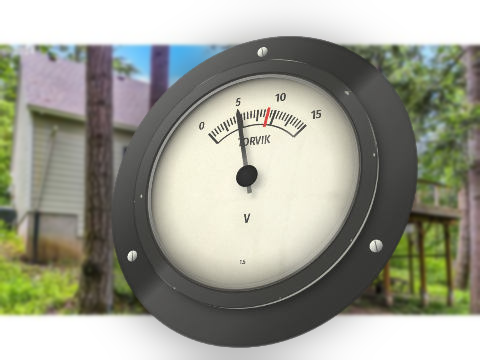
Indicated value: 5 V
